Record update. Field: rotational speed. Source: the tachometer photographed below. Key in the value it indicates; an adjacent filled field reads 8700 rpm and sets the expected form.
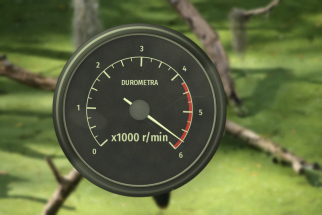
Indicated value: 5750 rpm
